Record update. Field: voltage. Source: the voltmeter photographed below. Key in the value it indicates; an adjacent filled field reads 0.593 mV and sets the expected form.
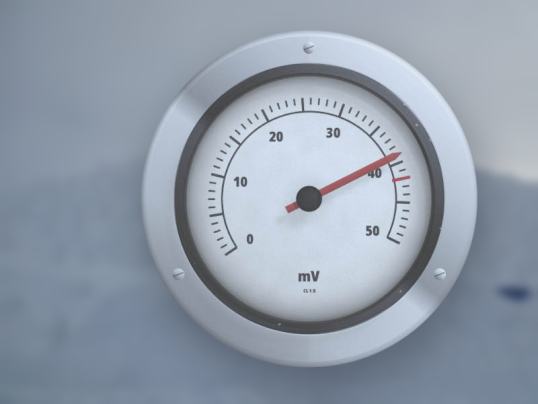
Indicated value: 39 mV
